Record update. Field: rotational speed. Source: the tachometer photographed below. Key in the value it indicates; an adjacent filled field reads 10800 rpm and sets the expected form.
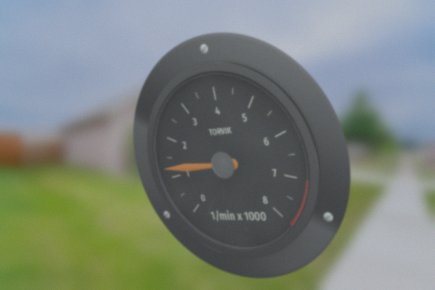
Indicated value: 1250 rpm
